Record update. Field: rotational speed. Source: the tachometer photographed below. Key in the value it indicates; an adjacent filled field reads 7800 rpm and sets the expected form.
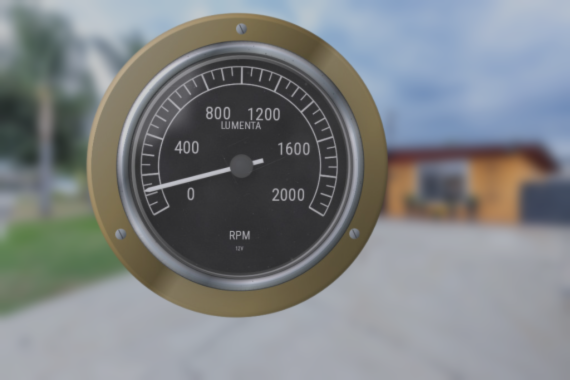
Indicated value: 125 rpm
